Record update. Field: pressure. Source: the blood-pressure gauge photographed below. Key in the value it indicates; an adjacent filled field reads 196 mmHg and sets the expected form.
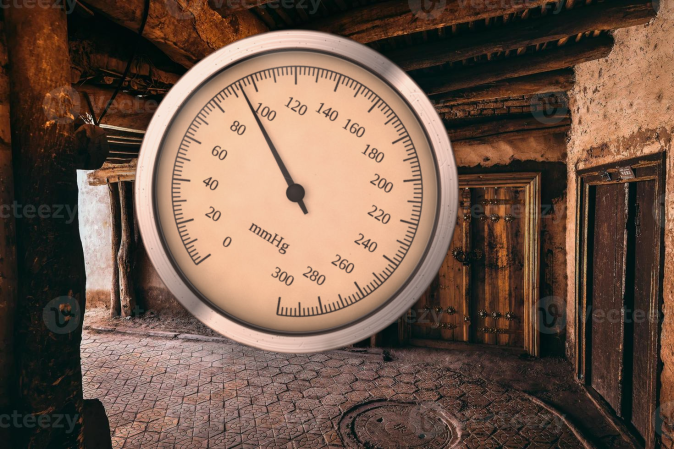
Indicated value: 94 mmHg
